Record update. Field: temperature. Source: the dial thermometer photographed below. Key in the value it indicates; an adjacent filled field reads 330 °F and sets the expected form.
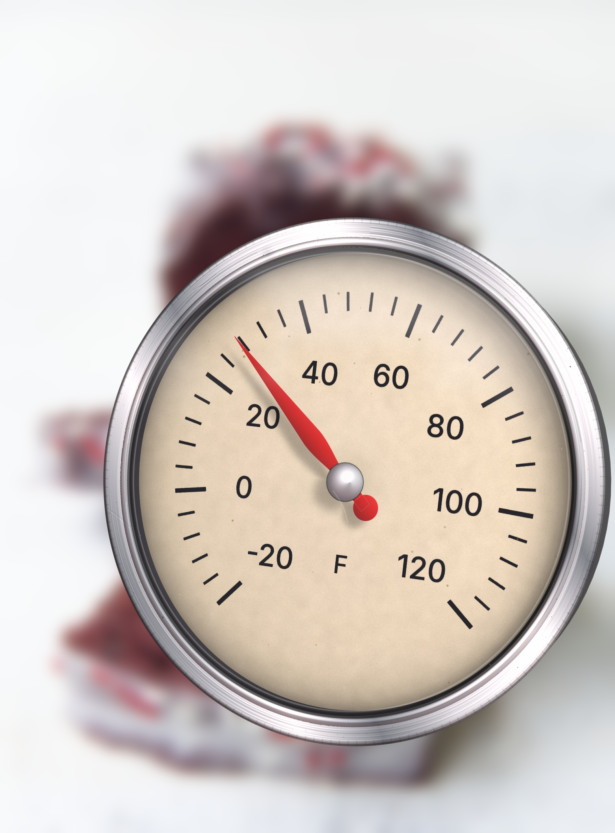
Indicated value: 28 °F
